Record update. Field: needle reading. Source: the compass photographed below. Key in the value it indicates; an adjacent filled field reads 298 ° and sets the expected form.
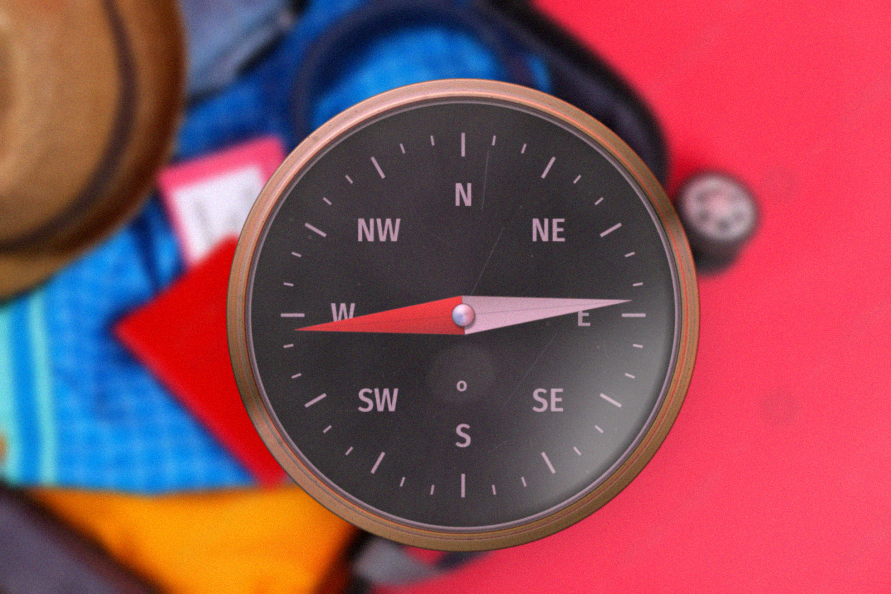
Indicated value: 265 °
